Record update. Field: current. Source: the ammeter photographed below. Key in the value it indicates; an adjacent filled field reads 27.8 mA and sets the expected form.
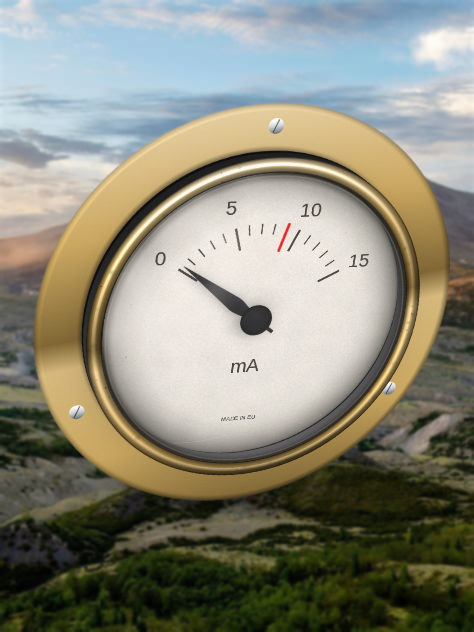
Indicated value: 0.5 mA
